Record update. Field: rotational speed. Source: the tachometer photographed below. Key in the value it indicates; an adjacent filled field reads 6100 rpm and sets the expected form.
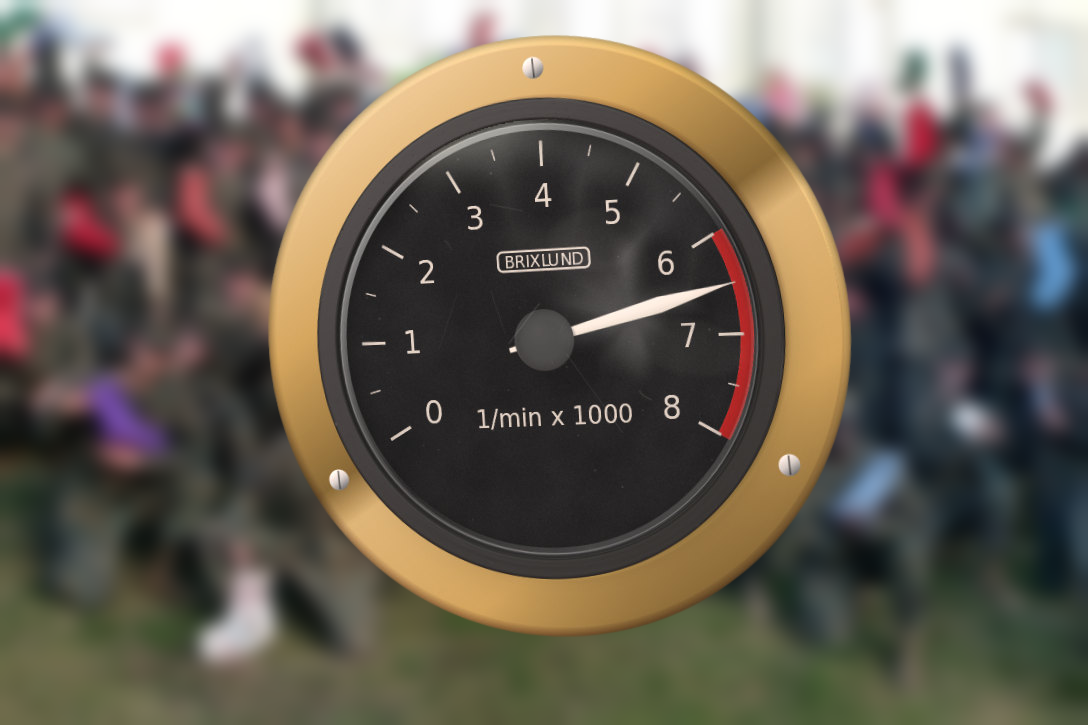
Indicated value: 6500 rpm
